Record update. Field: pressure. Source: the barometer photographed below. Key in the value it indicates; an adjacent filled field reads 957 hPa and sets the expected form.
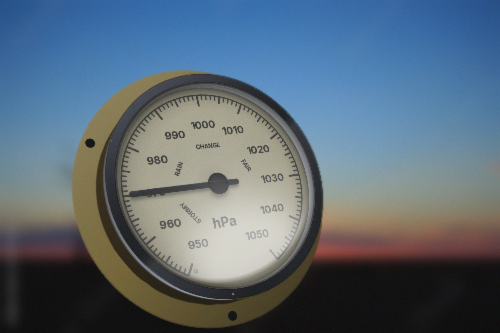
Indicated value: 970 hPa
